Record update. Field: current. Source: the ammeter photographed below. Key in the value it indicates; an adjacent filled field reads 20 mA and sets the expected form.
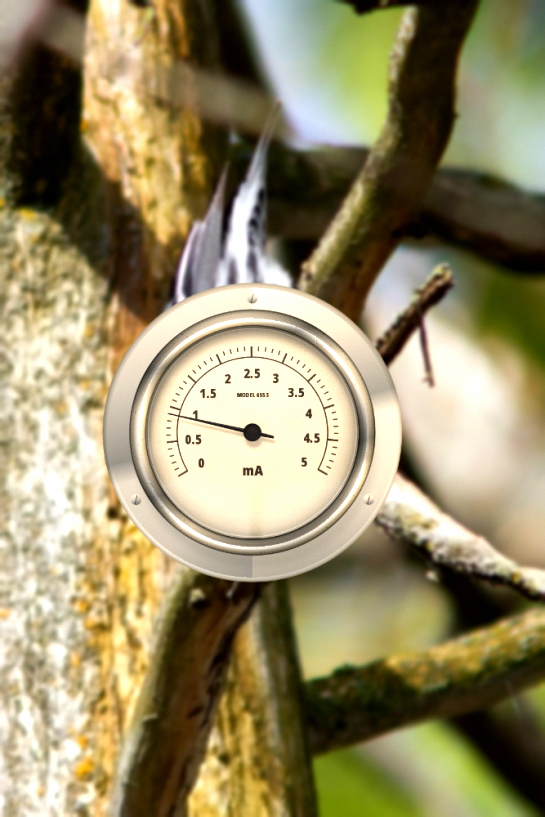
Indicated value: 0.9 mA
